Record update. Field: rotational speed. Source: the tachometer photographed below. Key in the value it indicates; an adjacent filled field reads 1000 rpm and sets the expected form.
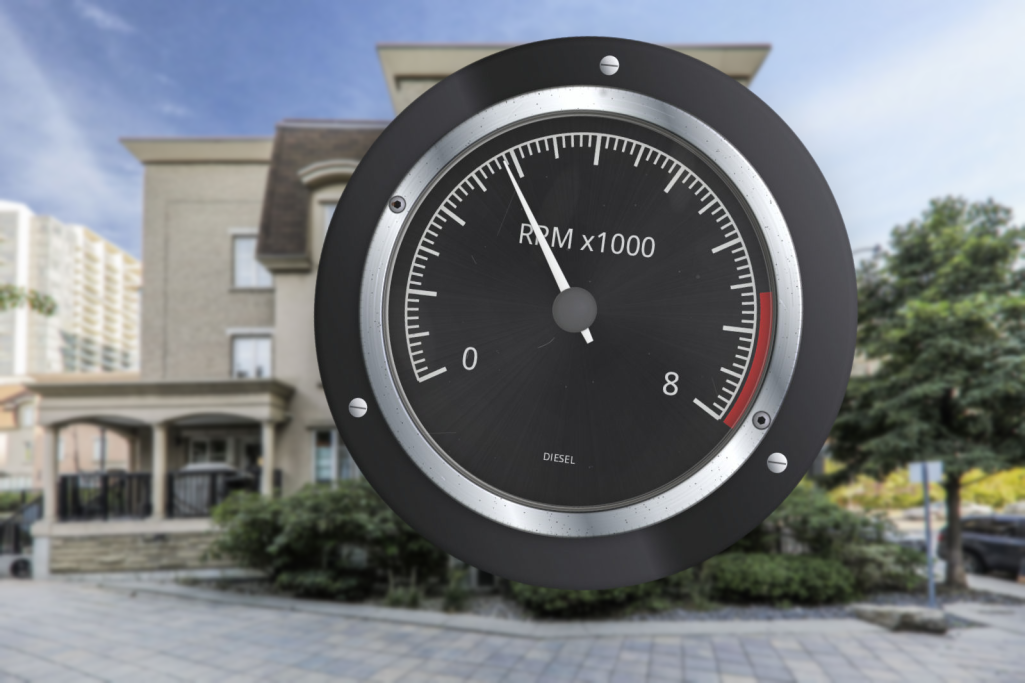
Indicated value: 2900 rpm
